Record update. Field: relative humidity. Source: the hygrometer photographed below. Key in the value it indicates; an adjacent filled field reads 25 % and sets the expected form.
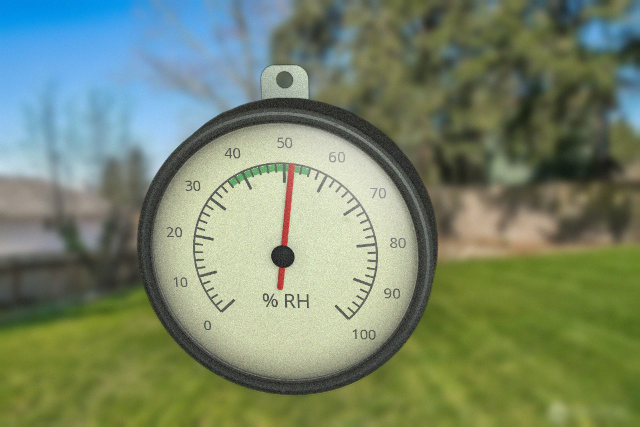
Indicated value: 52 %
